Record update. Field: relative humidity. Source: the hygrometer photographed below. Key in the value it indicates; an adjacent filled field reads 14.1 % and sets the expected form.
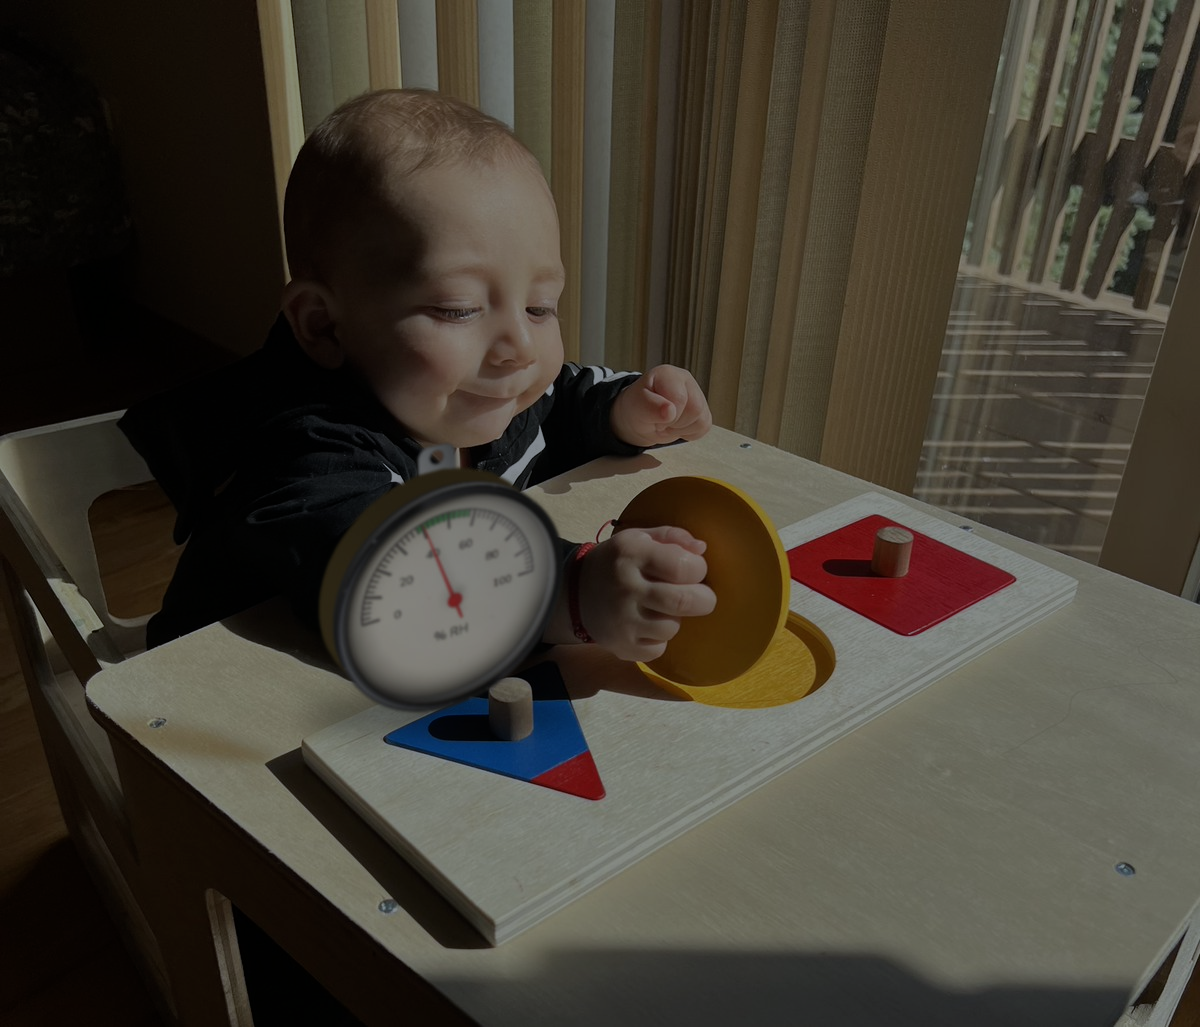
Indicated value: 40 %
